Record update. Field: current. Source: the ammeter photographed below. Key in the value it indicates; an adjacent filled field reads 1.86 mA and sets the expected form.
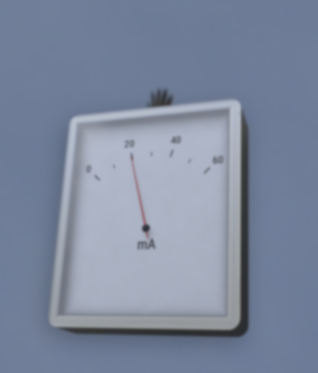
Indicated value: 20 mA
